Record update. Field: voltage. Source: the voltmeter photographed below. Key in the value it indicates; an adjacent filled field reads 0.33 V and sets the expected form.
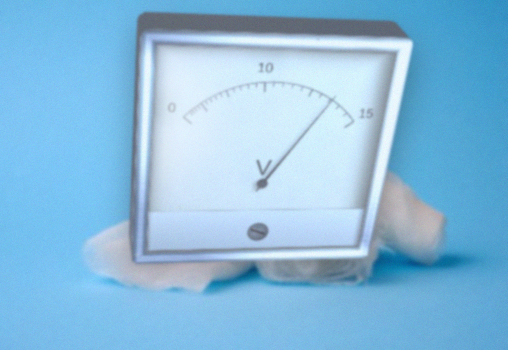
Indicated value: 13.5 V
